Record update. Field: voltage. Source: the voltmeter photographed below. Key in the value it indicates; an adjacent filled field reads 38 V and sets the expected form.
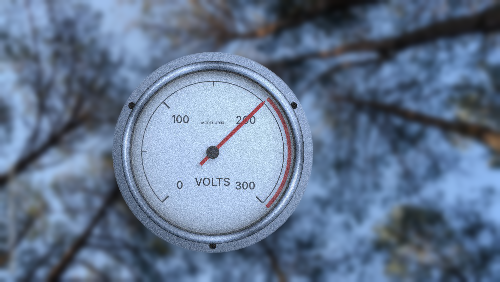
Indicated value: 200 V
